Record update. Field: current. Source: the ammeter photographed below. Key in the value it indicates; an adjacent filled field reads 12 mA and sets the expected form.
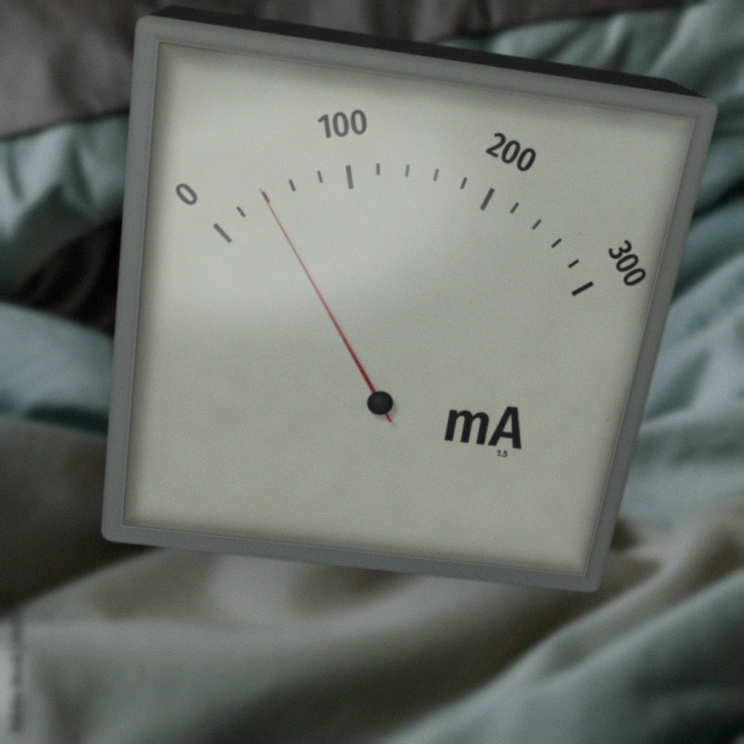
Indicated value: 40 mA
